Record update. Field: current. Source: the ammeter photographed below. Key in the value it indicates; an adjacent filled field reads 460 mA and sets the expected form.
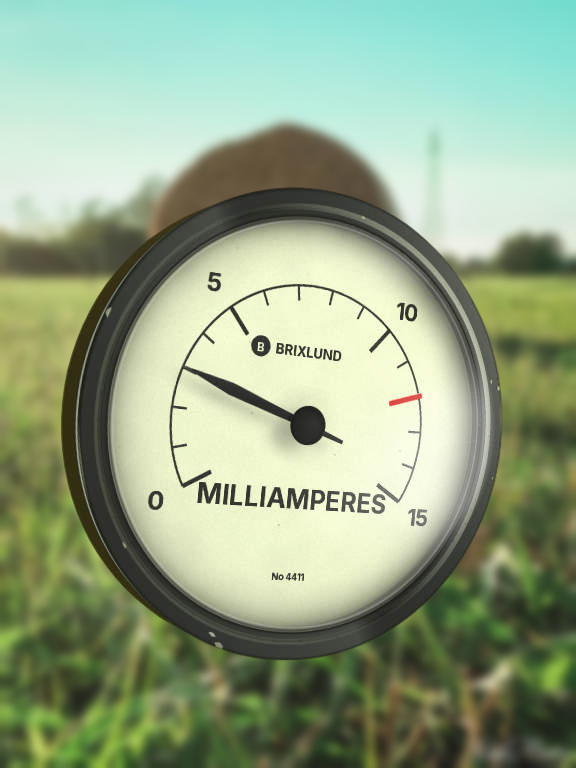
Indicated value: 3 mA
